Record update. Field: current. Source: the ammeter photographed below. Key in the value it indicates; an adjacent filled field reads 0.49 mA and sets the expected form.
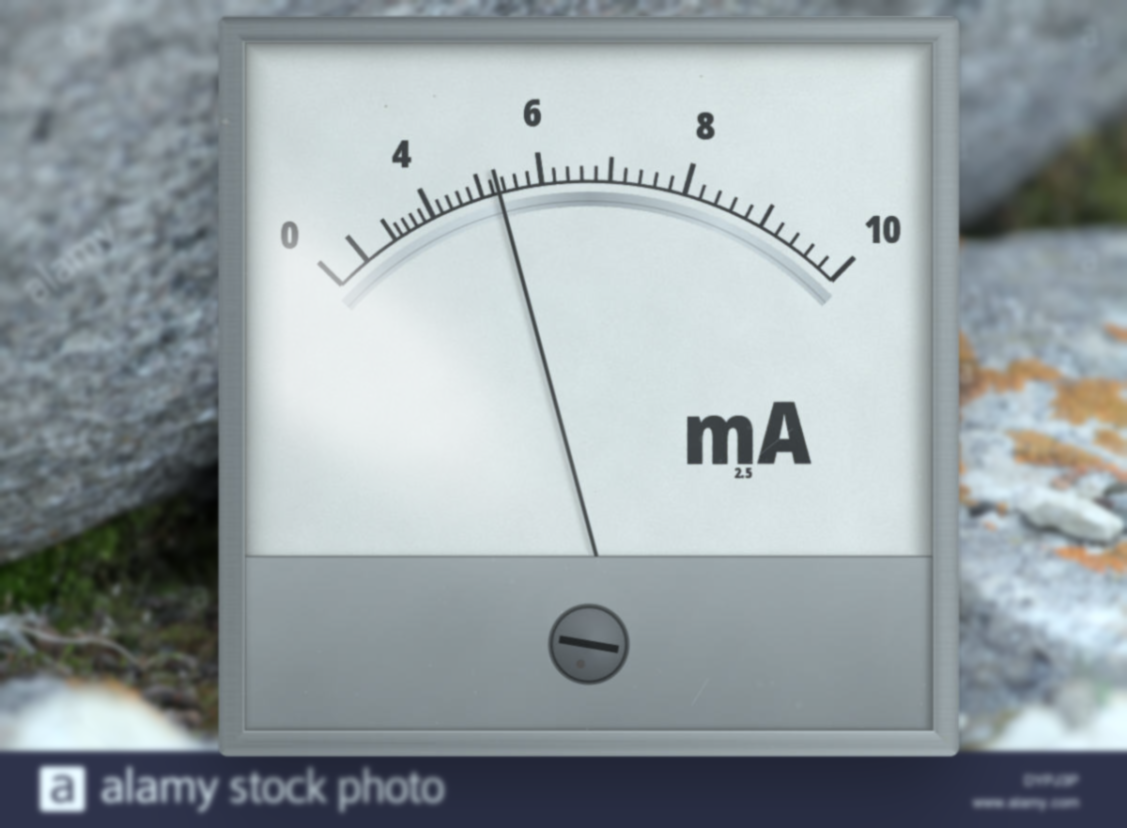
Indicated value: 5.3 mA
